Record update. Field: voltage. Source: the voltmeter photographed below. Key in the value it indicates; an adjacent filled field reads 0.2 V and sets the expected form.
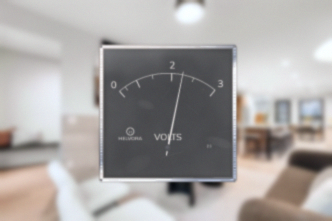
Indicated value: 2.25 V
